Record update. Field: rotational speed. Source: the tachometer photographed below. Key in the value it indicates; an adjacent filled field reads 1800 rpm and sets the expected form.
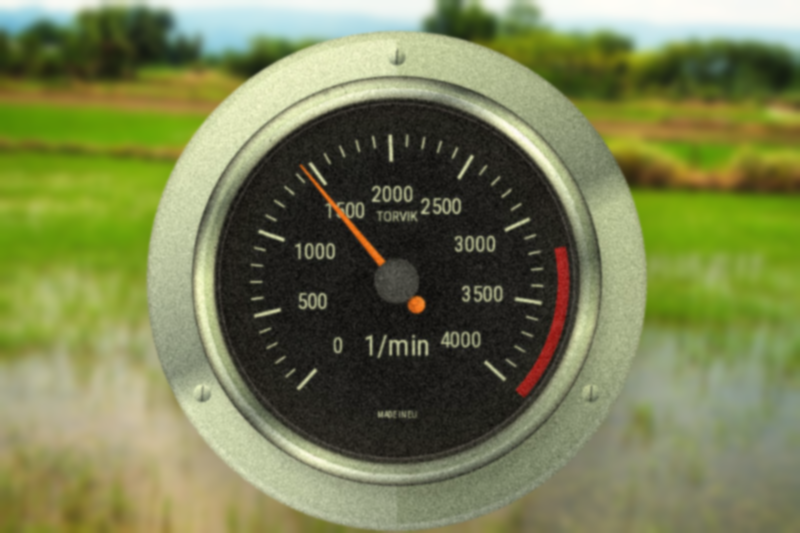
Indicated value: 1450 rpm
